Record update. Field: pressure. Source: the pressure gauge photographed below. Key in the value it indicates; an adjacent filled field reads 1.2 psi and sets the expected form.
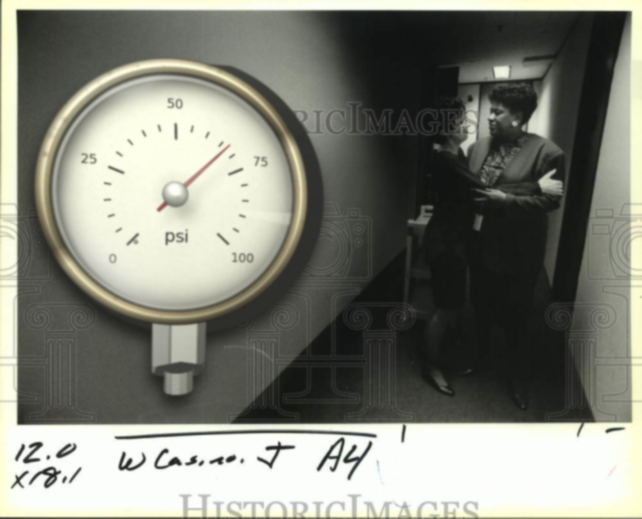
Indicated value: 67.5 psi
